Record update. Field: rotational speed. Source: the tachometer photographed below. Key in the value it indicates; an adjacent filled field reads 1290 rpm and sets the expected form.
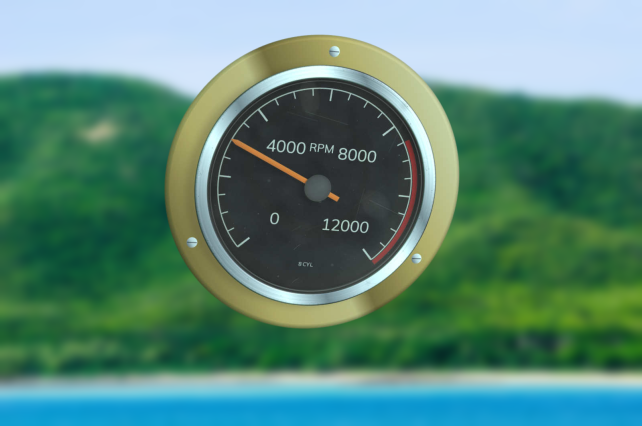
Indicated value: 3000 rpm
